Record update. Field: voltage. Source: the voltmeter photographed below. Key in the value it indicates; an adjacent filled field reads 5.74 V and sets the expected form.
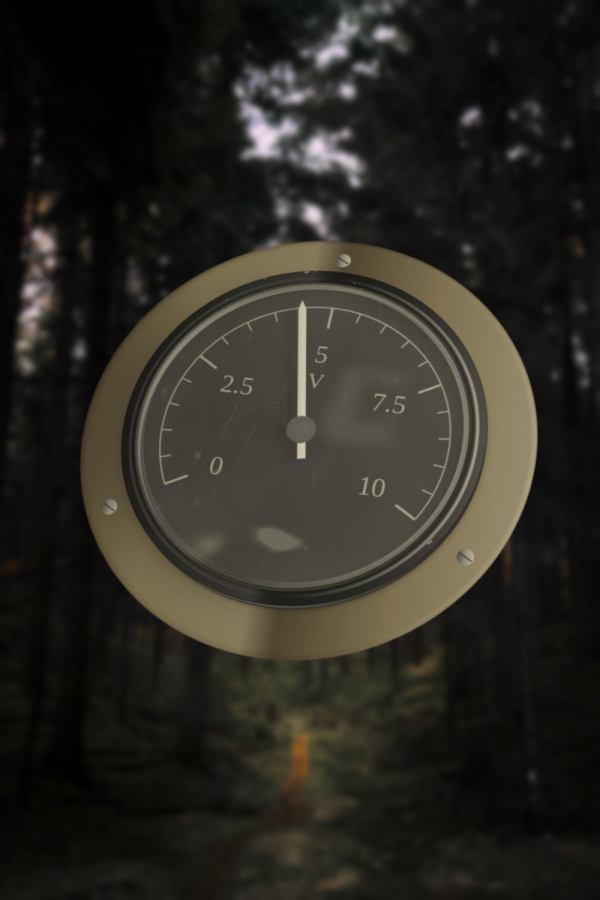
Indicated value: 4.5 V
